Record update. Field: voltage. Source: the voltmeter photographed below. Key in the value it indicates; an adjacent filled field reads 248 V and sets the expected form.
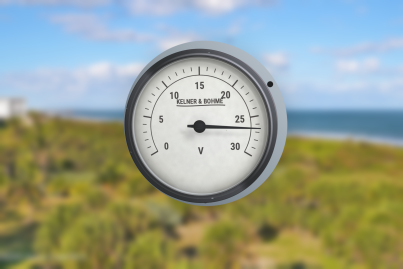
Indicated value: 26.5 V
